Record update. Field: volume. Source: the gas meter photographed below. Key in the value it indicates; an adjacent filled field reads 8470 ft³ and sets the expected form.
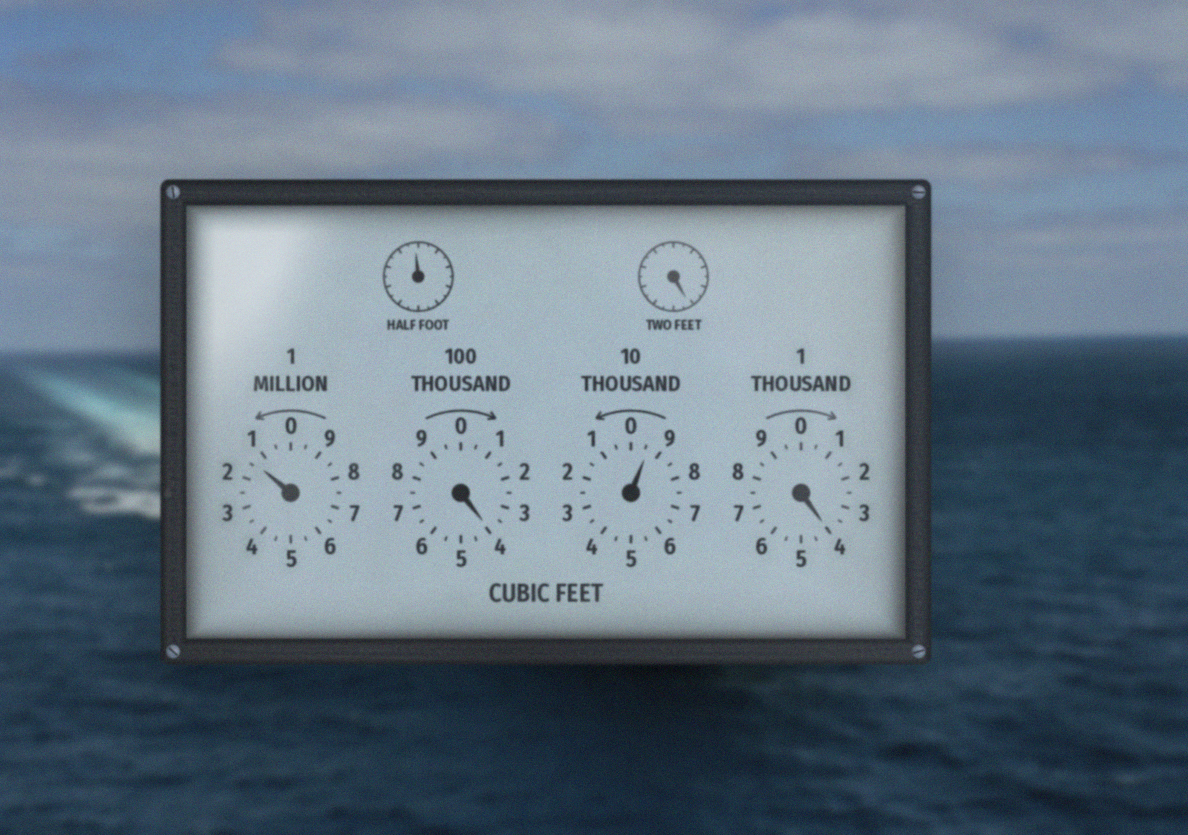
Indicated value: 139400 ft³
